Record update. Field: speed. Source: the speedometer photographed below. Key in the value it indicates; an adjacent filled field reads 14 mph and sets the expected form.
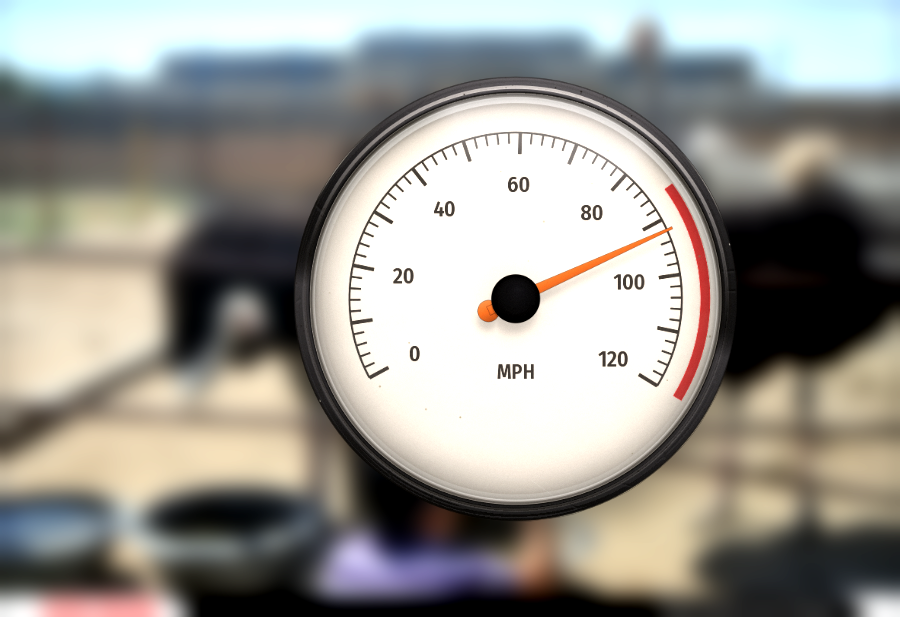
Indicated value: 92 mph
